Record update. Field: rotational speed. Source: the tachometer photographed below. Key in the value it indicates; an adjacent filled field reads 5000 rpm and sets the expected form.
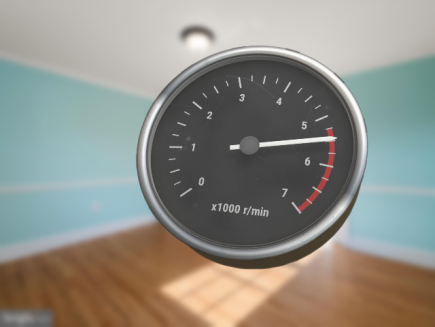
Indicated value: 5500 rpm
